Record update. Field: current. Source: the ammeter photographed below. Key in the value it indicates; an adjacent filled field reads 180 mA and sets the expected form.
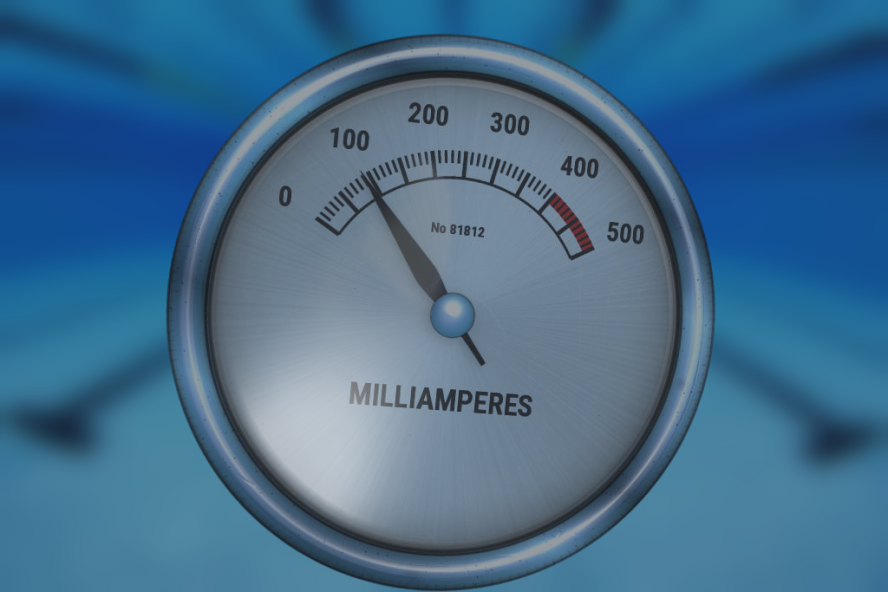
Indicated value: 90 mA
